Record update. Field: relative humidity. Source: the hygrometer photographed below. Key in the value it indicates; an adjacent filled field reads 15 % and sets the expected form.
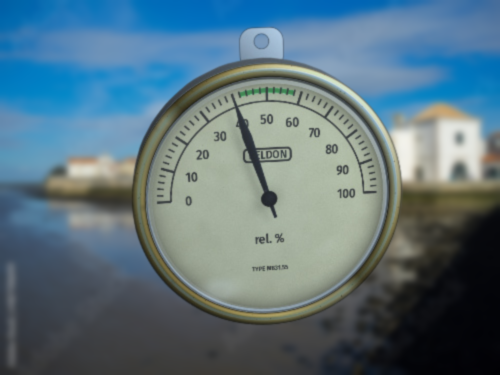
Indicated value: 40 %
